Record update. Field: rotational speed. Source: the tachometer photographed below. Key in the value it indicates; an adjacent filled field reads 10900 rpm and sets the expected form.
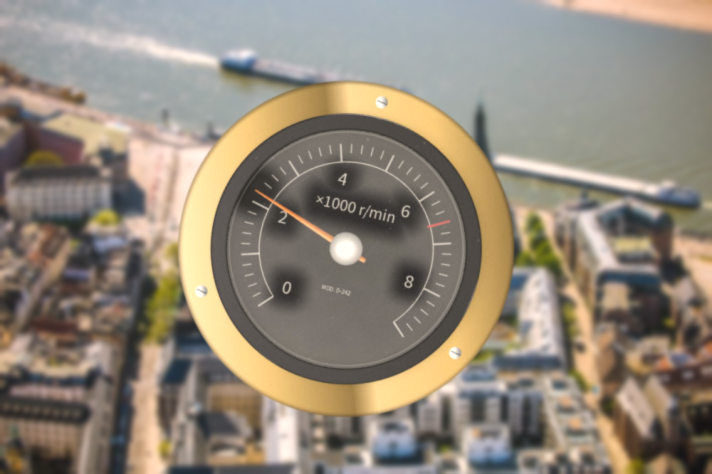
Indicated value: 2200 rpm
